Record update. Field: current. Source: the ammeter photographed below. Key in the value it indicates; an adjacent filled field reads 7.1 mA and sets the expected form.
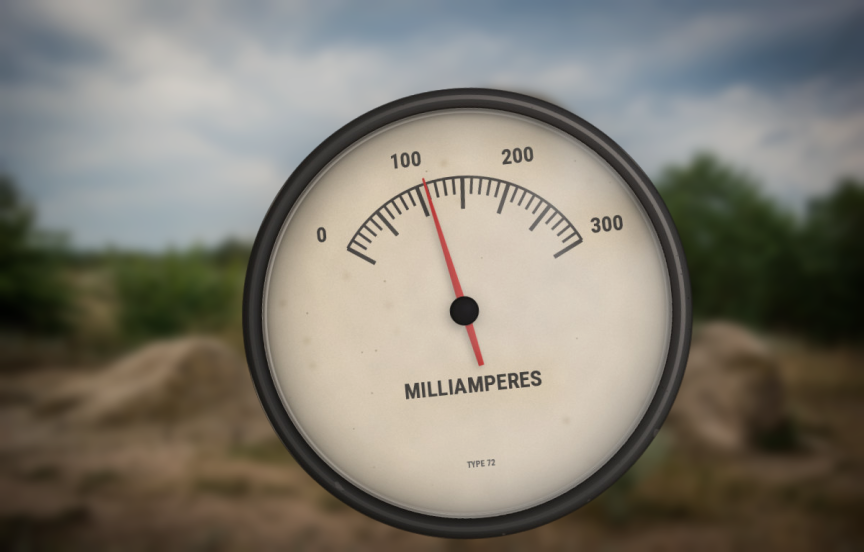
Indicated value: 110 mA
